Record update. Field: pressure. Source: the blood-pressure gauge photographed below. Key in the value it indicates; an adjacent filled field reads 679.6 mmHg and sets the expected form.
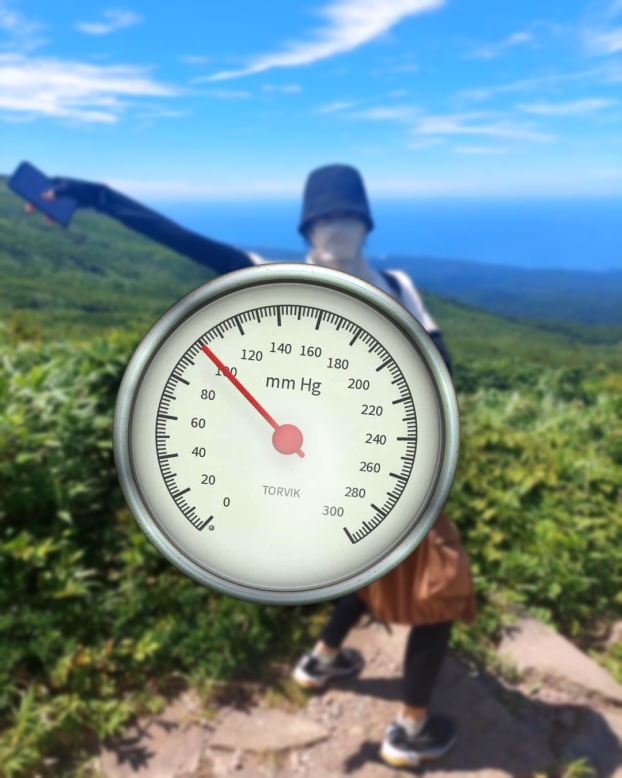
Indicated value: 100 mmHg
